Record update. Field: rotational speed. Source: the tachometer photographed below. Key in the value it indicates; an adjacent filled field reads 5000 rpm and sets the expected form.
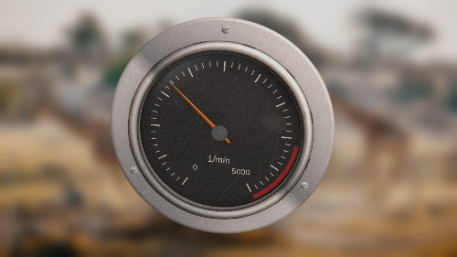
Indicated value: 1700 rpm
